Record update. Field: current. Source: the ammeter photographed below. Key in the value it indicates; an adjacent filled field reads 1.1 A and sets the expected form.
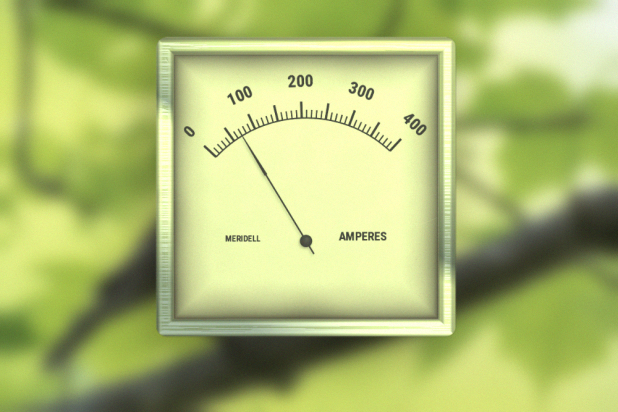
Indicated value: 70 A
